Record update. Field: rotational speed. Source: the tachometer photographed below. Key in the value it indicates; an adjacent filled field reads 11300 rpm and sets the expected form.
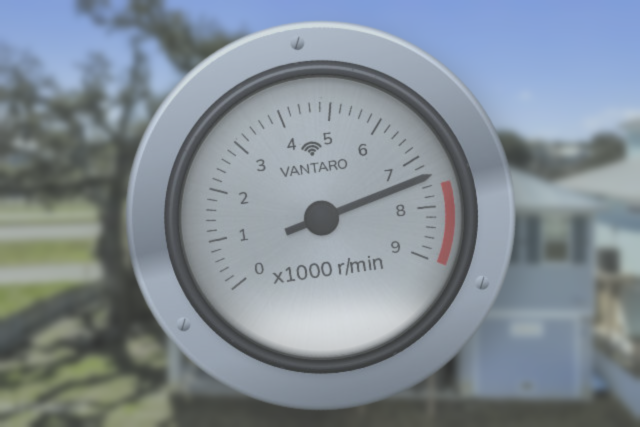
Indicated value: 7400 rpm
